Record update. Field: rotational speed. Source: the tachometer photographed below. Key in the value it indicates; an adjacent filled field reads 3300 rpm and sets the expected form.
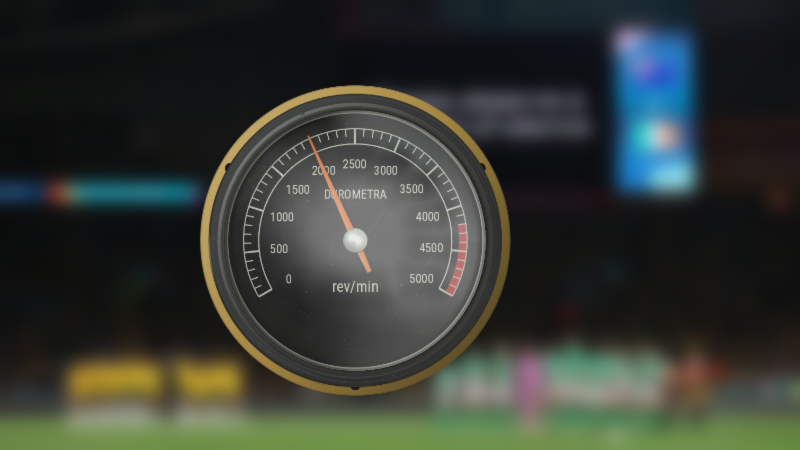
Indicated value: 2000 rpm
